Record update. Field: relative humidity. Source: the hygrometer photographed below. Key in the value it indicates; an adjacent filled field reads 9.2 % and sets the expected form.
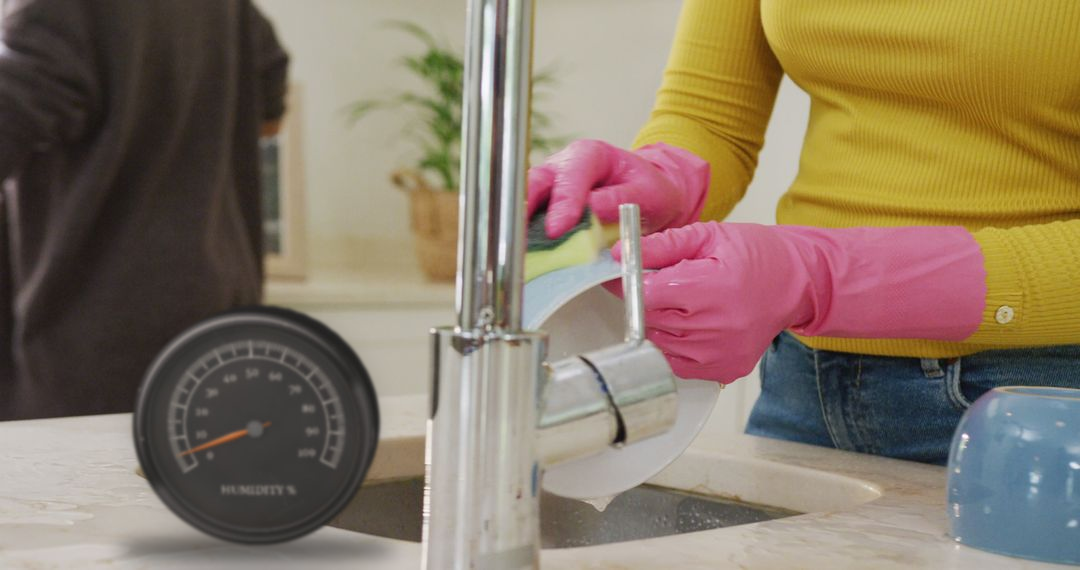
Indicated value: 5 %
